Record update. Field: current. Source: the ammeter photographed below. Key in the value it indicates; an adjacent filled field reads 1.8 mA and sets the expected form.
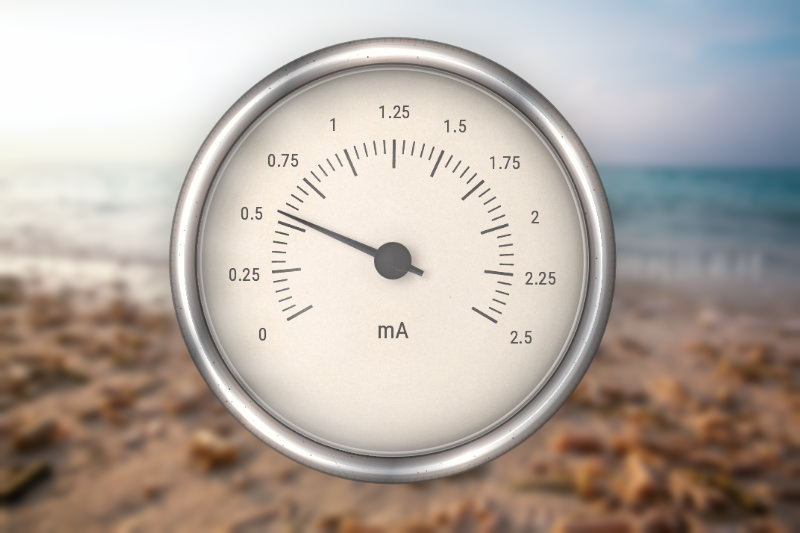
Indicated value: 0.55 mA
